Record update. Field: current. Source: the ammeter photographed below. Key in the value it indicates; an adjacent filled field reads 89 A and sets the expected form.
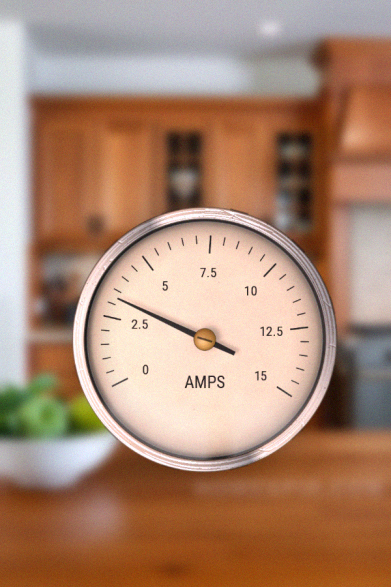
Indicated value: 3.25 A
